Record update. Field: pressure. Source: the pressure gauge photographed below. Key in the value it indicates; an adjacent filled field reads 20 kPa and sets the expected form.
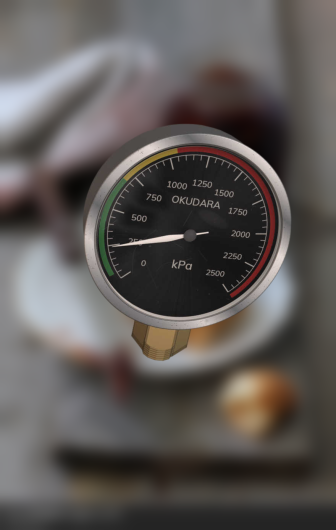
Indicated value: 250 kPa
